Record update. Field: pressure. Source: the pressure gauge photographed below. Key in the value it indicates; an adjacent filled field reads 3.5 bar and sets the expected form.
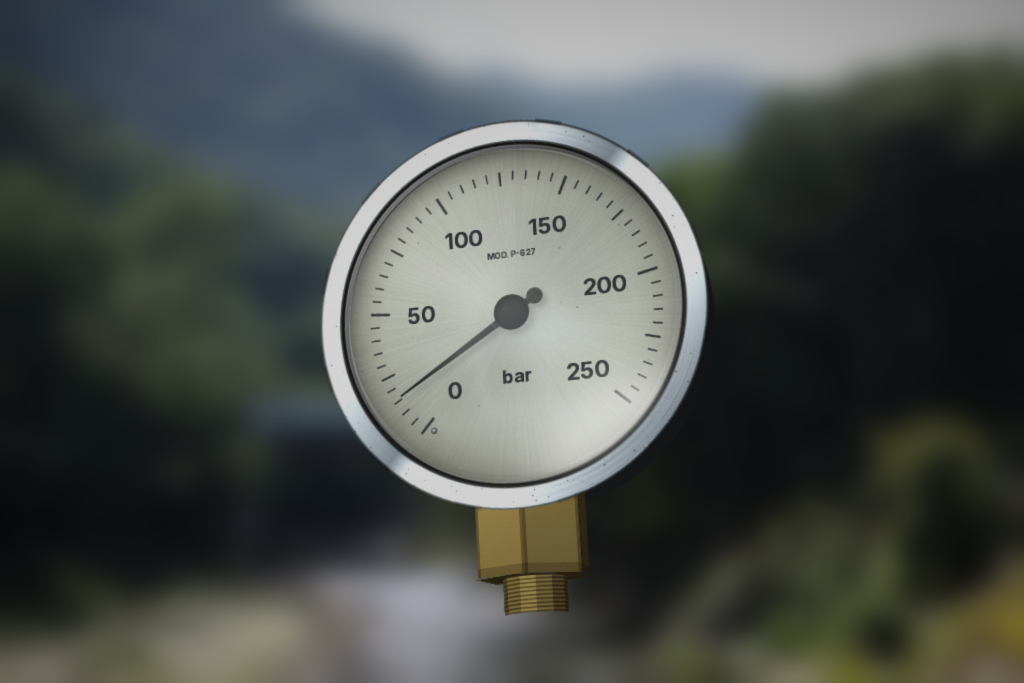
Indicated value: 15 bar
